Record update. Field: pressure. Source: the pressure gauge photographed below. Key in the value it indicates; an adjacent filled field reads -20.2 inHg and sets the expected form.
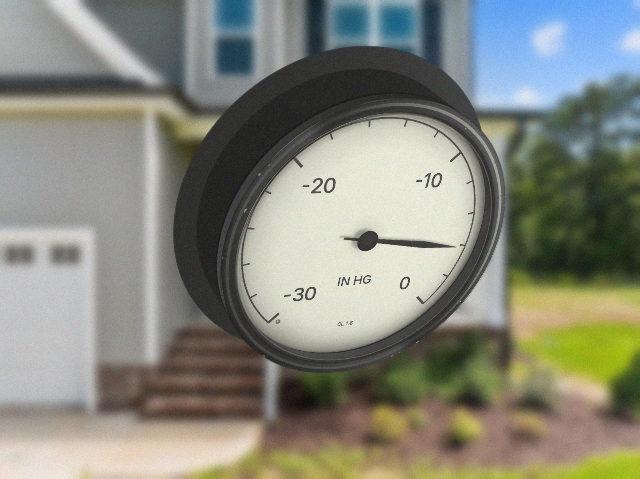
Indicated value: -4 inHg
